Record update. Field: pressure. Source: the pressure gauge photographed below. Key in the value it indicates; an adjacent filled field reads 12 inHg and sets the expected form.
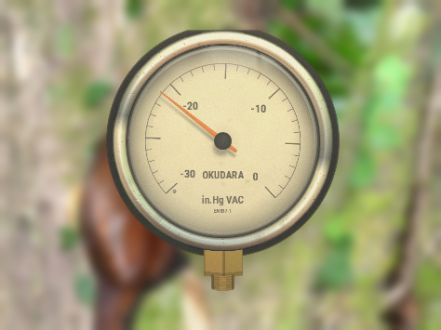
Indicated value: -21 inHg
